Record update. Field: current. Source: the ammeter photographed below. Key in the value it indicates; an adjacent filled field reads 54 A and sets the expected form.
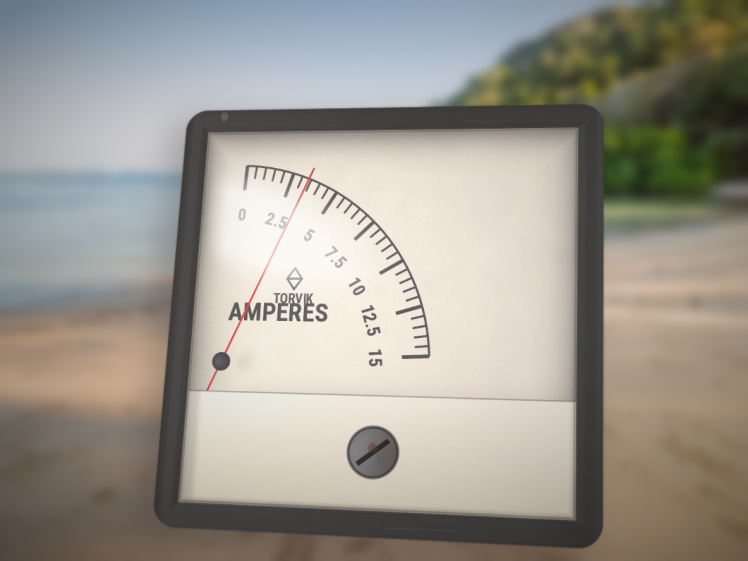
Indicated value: 3.5 A
